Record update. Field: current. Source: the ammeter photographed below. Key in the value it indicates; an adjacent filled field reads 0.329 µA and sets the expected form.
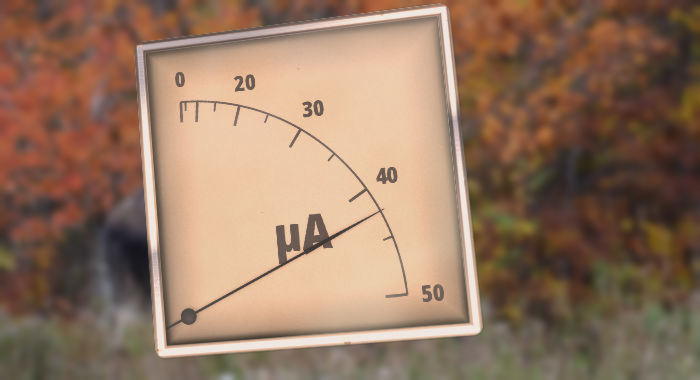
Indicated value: 42.5 µA
